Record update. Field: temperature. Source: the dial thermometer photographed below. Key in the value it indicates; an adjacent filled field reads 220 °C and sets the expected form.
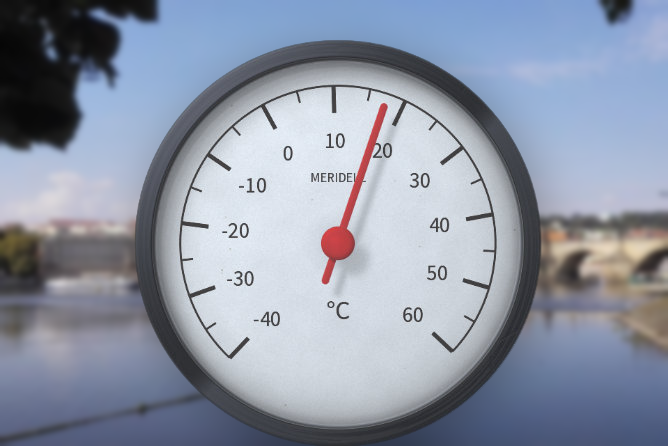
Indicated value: 17.5 °C
